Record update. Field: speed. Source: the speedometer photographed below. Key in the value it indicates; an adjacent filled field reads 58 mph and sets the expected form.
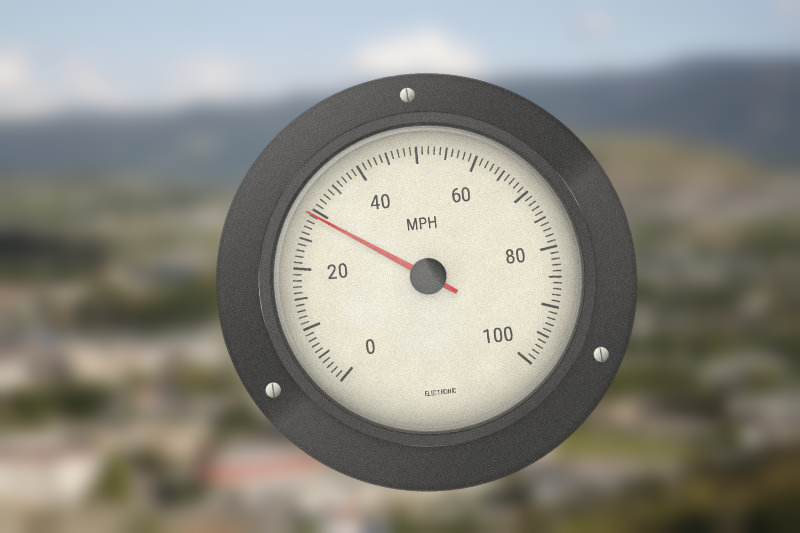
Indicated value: 29 mph
